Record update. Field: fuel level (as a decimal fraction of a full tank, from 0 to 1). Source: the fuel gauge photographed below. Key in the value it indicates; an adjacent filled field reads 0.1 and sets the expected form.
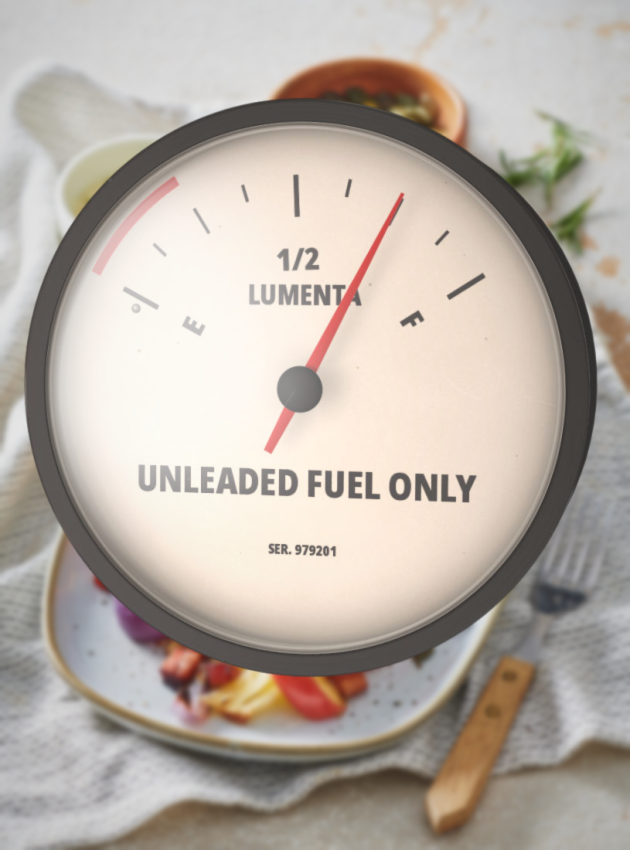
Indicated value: 0.75
